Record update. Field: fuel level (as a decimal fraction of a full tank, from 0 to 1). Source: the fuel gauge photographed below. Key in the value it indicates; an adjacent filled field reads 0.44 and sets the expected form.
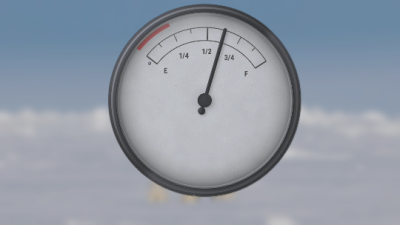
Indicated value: 0.625
